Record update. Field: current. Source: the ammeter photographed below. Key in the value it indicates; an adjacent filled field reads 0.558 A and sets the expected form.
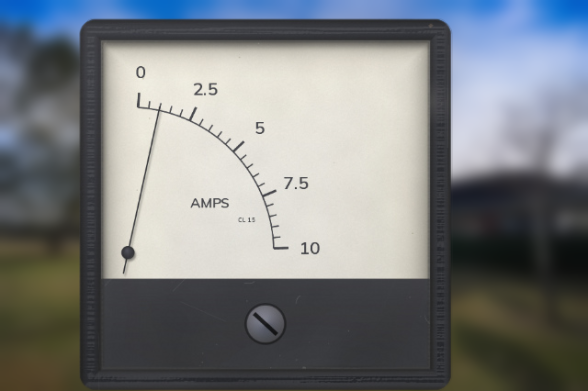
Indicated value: 1 A
